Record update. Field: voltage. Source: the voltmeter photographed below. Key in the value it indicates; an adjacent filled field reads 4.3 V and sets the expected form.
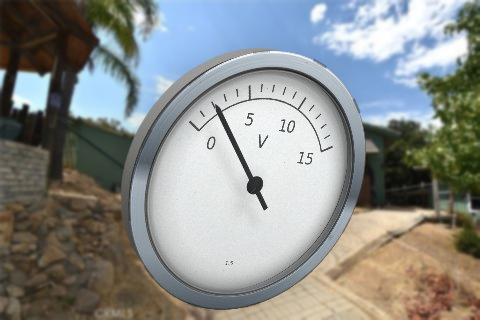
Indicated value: 2 V
